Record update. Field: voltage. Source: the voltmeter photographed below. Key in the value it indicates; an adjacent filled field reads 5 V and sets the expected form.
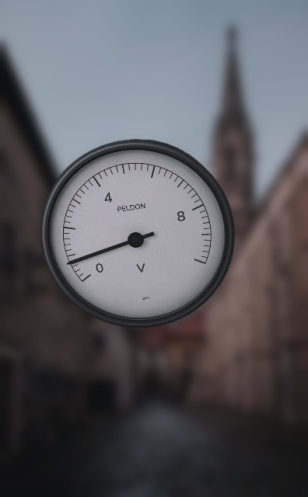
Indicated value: 0.8 V
